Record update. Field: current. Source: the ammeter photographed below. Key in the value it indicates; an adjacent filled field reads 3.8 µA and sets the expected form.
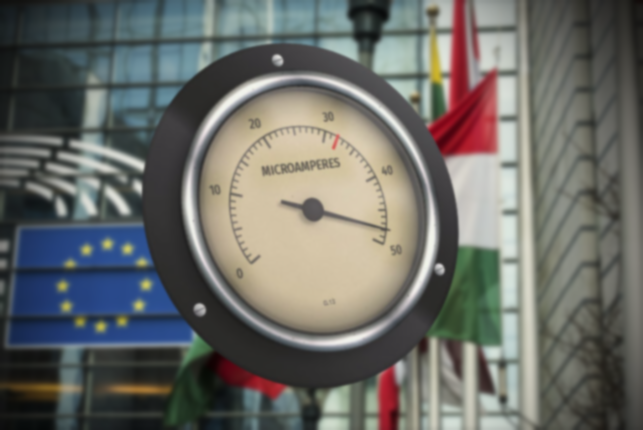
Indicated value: 48 µA
